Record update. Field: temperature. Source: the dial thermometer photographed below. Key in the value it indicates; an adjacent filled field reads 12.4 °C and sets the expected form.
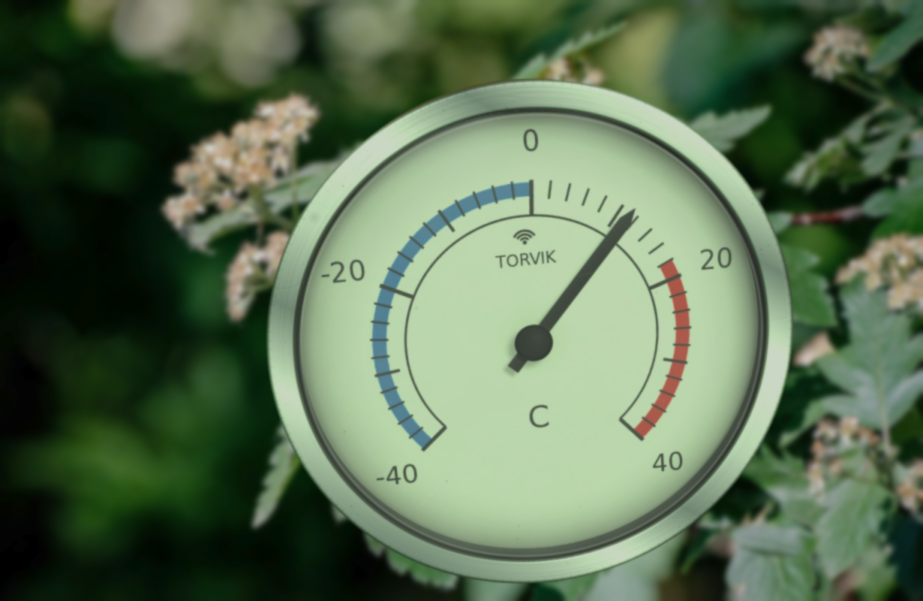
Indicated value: 11 °C
